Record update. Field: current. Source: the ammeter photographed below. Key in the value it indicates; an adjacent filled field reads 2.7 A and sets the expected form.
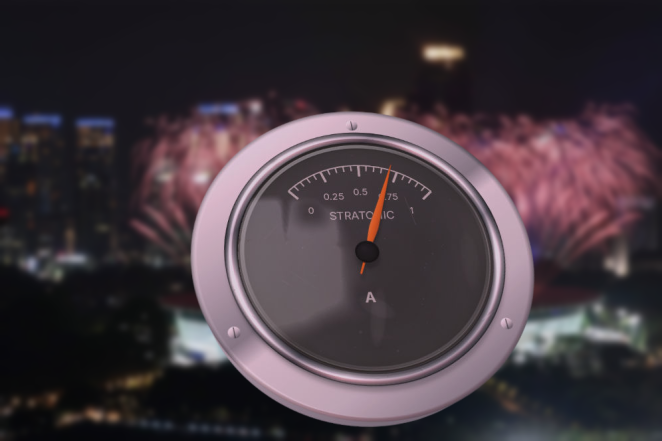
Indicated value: 0.7 A
